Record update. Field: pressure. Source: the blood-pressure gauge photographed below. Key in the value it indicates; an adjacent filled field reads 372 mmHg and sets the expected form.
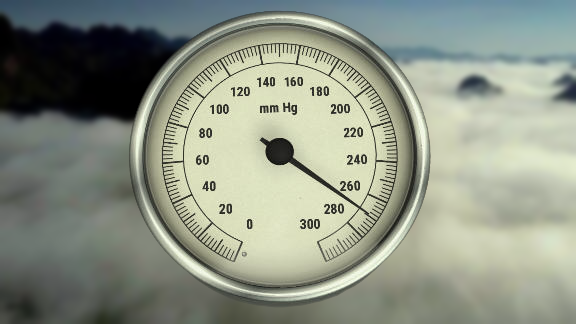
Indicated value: 270 mmHg
